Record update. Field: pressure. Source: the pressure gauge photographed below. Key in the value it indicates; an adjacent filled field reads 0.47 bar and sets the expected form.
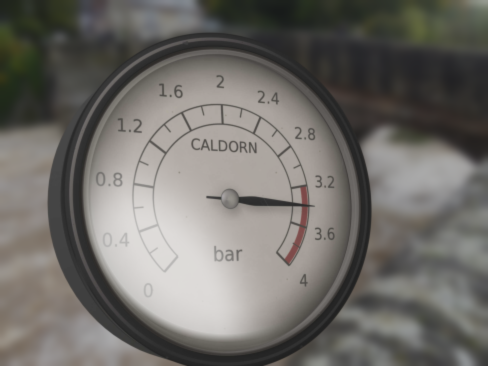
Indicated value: 3.4 bar
